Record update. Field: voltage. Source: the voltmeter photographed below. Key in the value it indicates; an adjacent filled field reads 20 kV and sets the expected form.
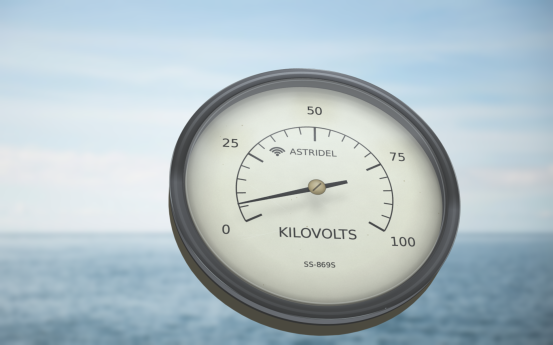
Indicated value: 5 kV
